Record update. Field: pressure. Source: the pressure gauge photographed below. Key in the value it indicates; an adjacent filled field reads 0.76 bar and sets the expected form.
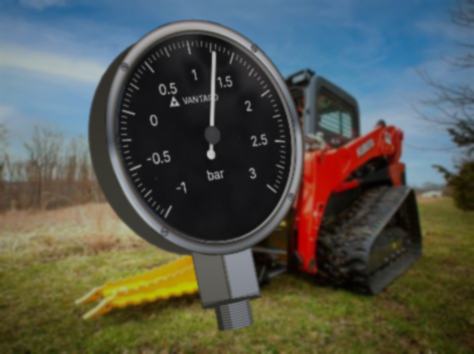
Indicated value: 1.25 bar
